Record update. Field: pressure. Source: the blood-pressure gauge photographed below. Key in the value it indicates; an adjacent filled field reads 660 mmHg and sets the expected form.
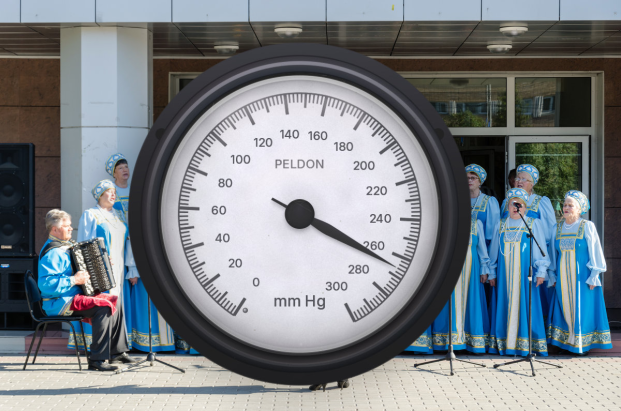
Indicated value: 266 mmHg
